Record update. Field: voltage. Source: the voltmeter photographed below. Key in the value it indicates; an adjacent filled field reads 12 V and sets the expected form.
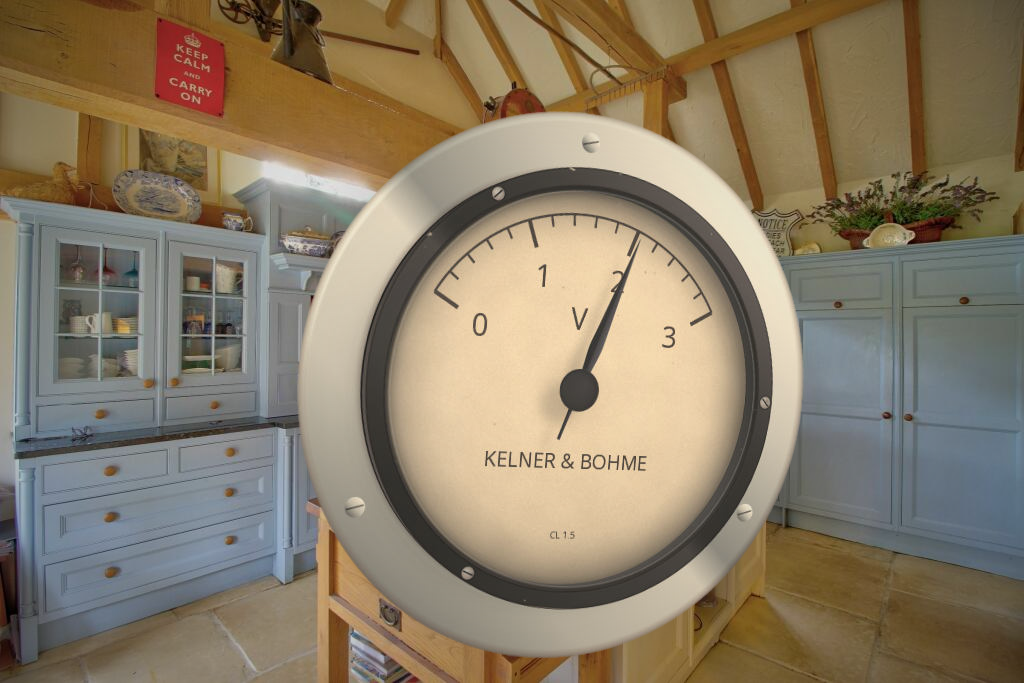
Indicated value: 2 V
